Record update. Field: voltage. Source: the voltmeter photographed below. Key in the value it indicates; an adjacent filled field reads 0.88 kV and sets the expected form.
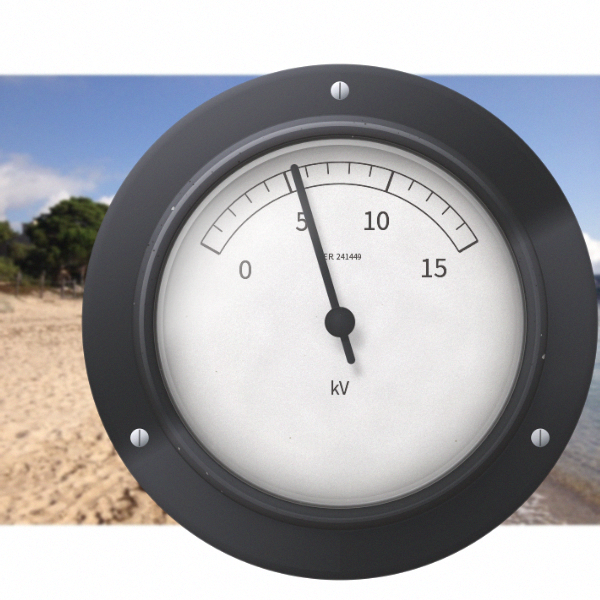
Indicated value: 5.5 kV
